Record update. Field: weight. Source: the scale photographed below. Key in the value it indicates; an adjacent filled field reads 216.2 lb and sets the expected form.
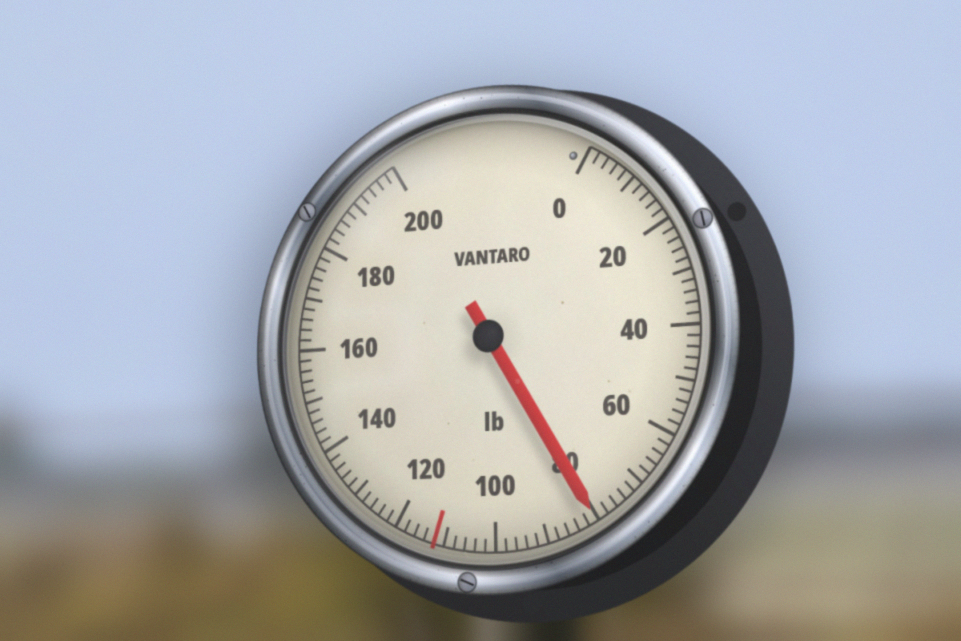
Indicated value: 80 lb
